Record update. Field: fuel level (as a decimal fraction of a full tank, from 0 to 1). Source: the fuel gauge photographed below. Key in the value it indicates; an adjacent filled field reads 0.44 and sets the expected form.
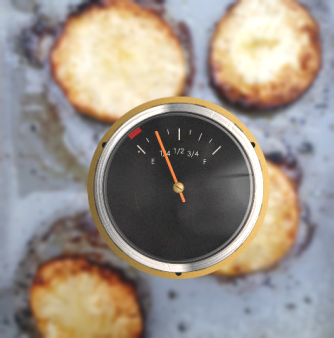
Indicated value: 0.25
